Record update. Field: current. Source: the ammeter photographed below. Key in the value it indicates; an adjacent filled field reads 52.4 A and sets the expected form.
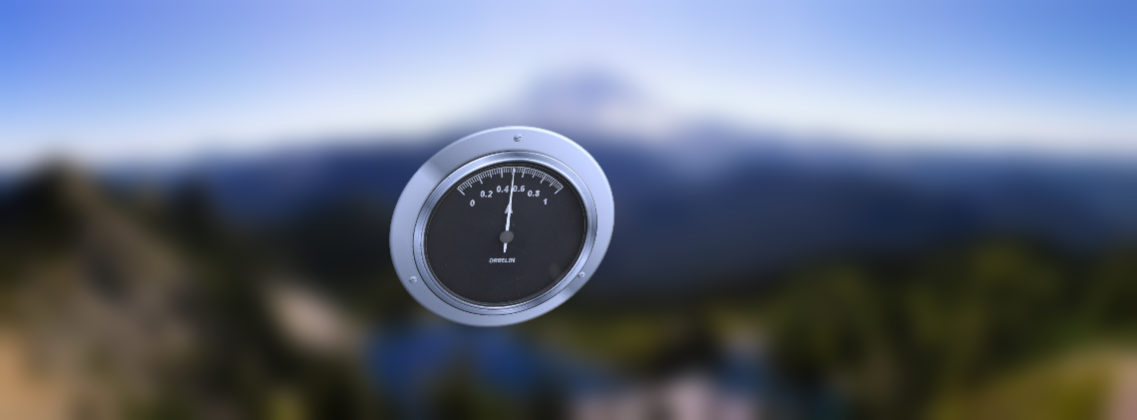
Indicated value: 0.5 A
